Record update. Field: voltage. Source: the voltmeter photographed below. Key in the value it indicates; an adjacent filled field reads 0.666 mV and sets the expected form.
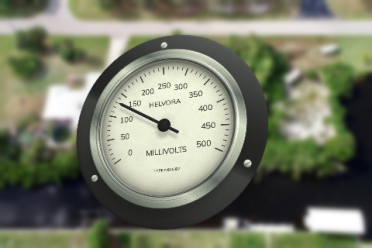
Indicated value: 130 mV
